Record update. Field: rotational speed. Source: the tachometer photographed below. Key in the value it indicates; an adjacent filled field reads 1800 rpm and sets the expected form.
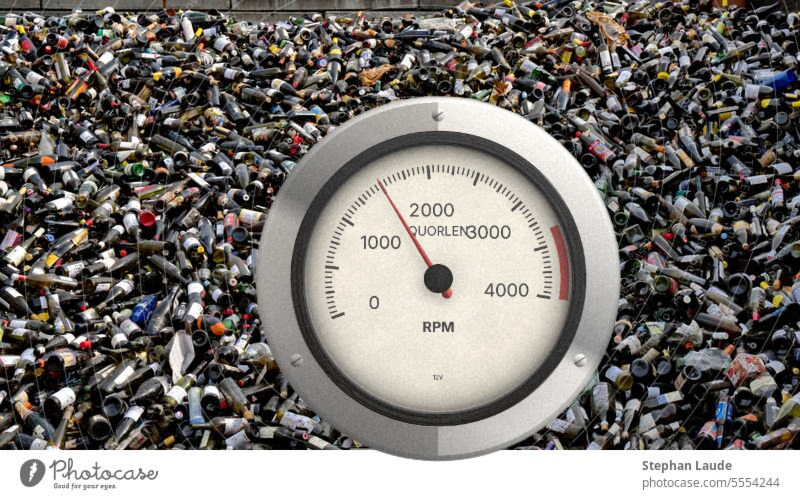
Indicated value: 1500 rpm
